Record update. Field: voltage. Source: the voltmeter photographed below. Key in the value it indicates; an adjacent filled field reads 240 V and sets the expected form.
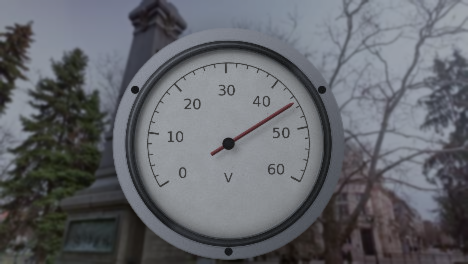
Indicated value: 45 V
